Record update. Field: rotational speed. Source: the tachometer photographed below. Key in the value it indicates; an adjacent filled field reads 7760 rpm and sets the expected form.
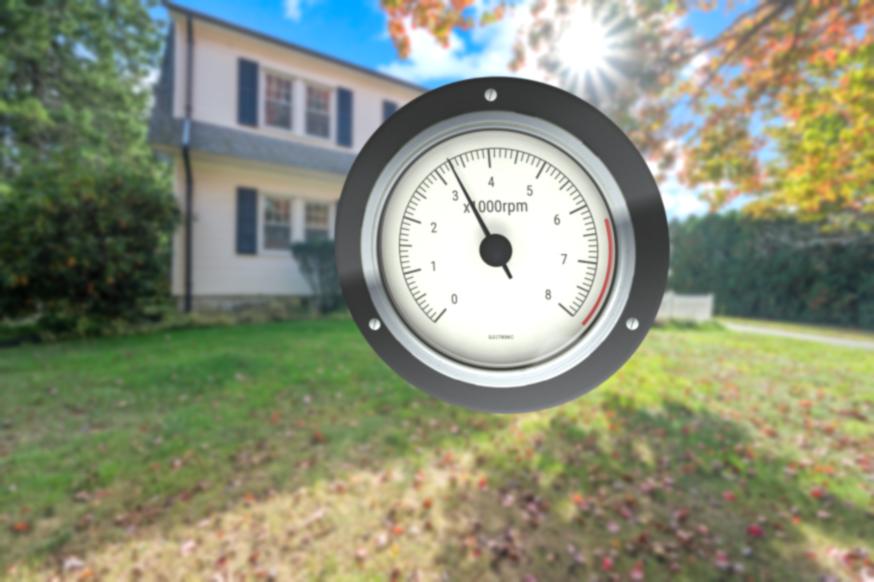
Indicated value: 3300 rpm
